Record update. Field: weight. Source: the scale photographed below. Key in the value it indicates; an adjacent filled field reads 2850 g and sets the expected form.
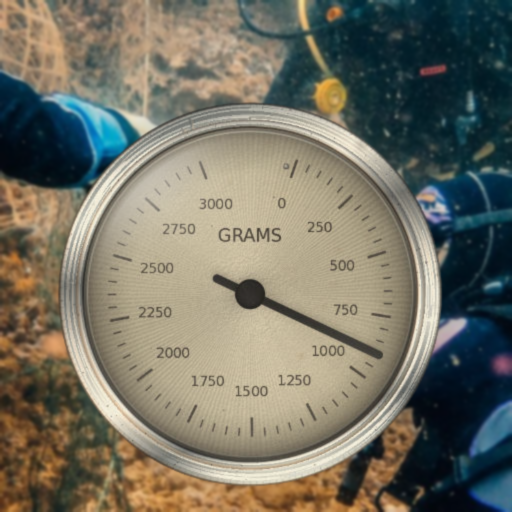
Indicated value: 900 g
